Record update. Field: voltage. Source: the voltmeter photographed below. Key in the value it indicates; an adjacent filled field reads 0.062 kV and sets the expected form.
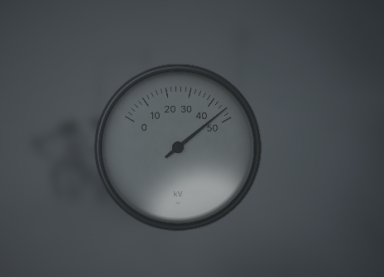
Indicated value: 46 kV
